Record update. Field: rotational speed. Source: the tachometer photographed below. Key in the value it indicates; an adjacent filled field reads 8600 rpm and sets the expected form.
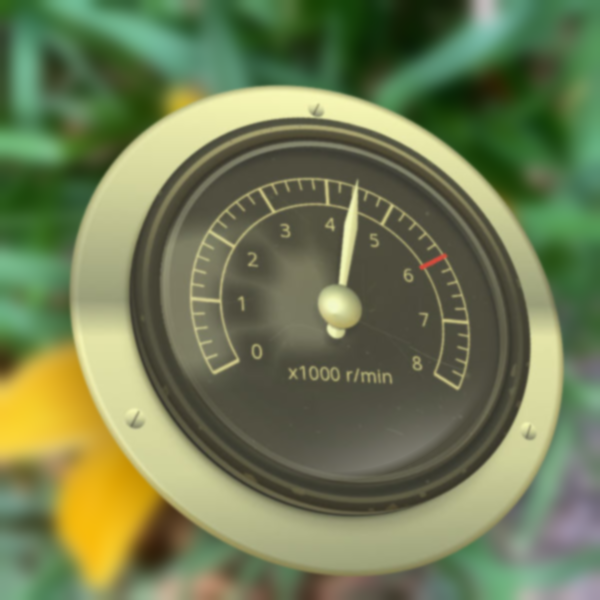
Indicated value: 4400 rpm
